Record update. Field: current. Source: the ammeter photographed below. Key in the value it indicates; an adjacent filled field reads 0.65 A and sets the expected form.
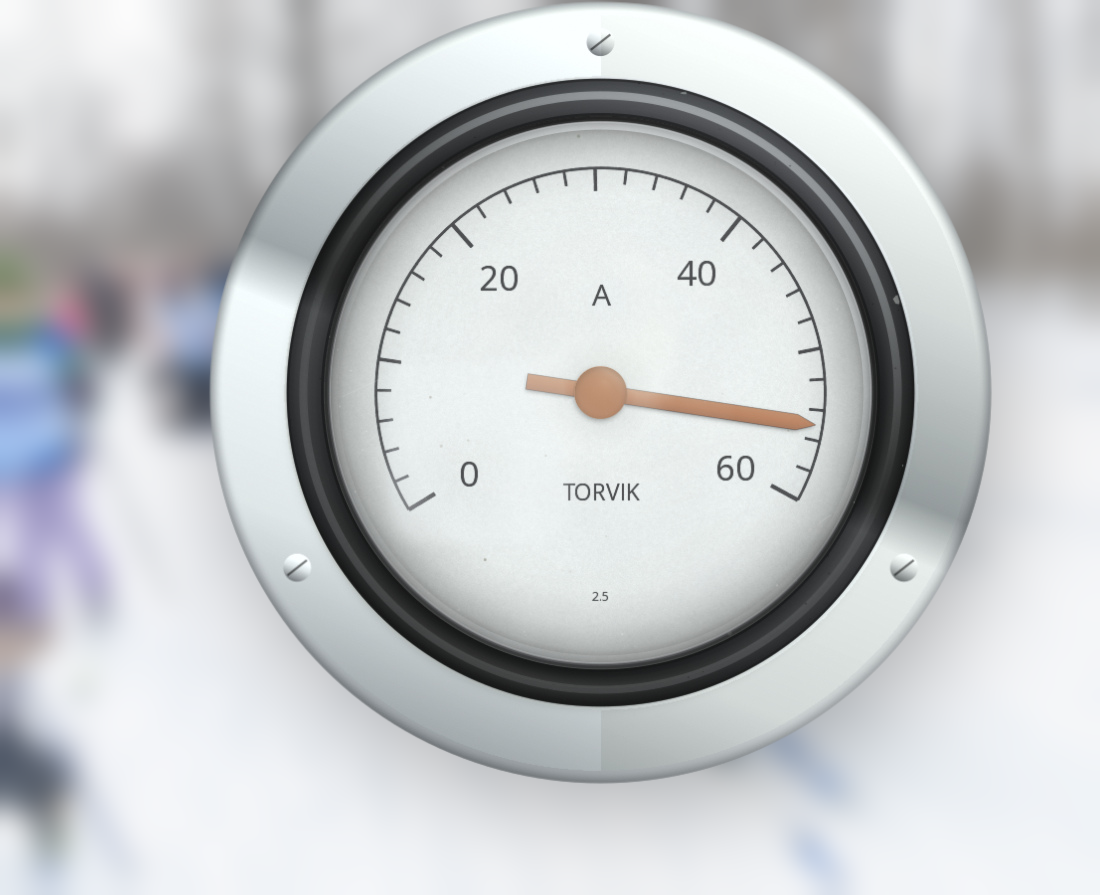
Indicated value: 55 A
